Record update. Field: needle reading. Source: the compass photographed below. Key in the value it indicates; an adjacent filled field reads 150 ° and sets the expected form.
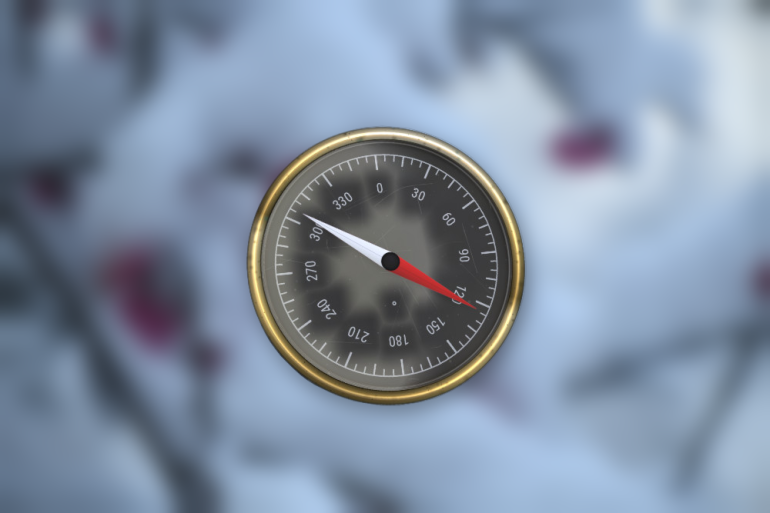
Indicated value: 125 °
